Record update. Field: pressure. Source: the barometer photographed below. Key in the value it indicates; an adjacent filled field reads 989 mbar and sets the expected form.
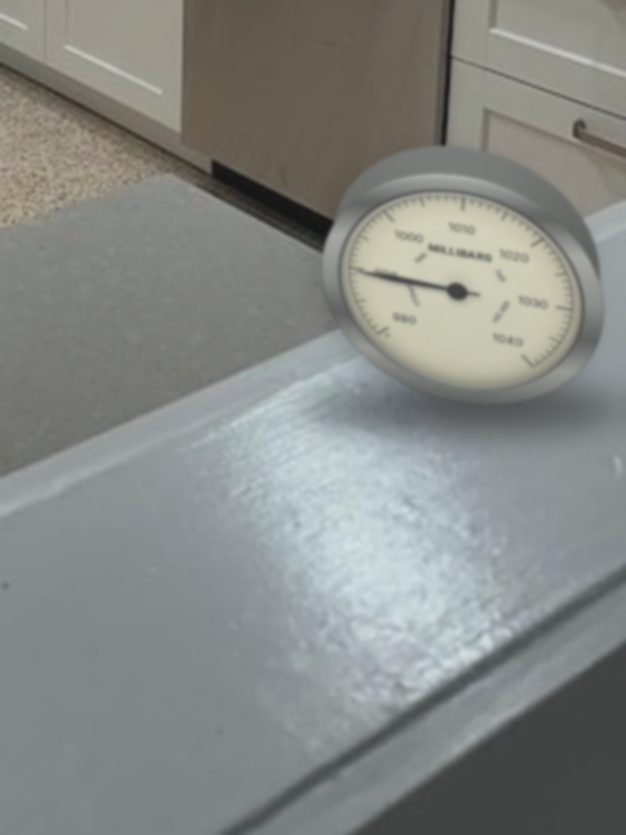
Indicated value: 990 mbar
